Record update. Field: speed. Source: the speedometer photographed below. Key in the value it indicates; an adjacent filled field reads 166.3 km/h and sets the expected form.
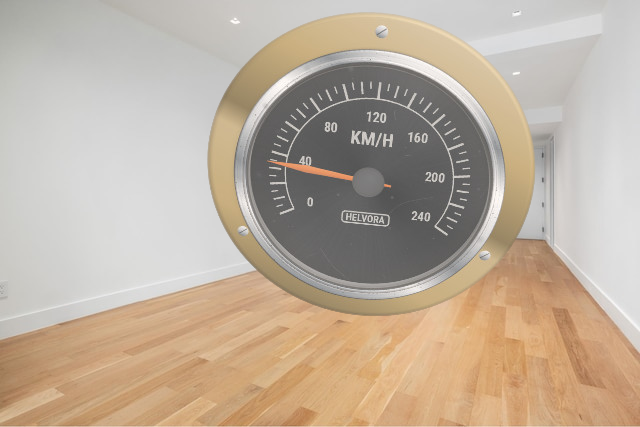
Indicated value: 35 km/h
